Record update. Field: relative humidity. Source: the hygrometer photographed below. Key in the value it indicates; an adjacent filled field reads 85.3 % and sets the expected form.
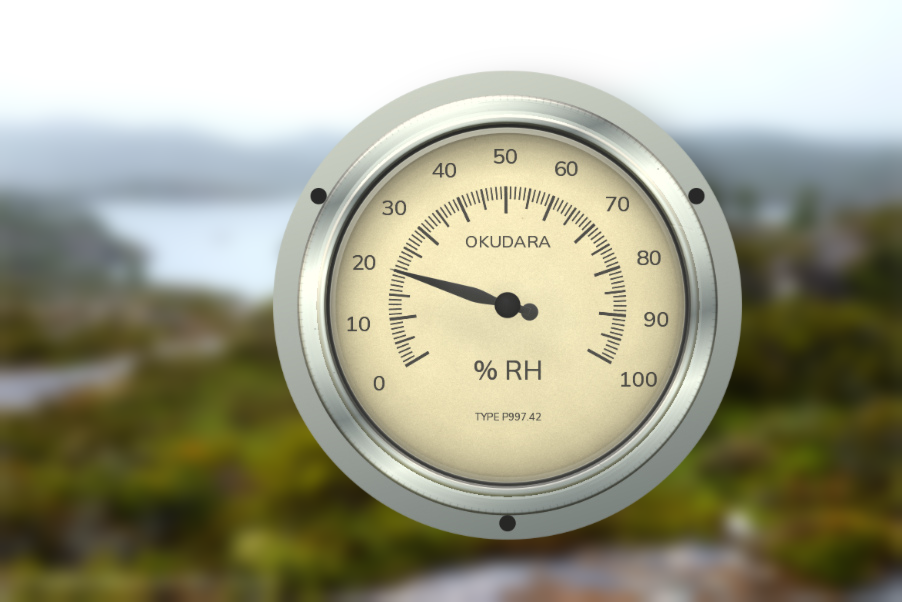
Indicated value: 20 %
